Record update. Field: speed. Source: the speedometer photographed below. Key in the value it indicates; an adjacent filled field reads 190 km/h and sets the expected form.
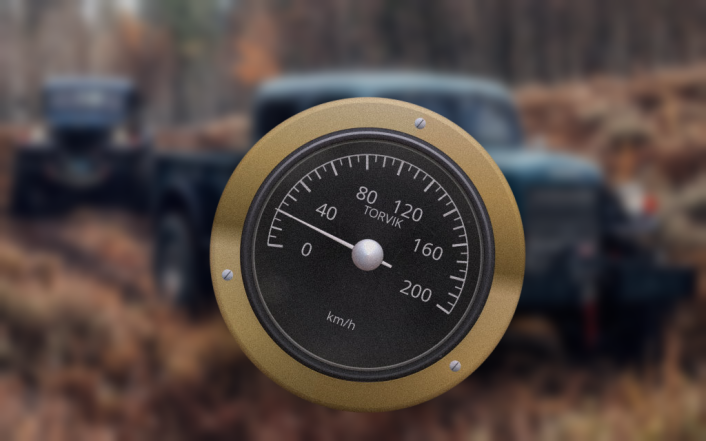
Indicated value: 20 km/h
